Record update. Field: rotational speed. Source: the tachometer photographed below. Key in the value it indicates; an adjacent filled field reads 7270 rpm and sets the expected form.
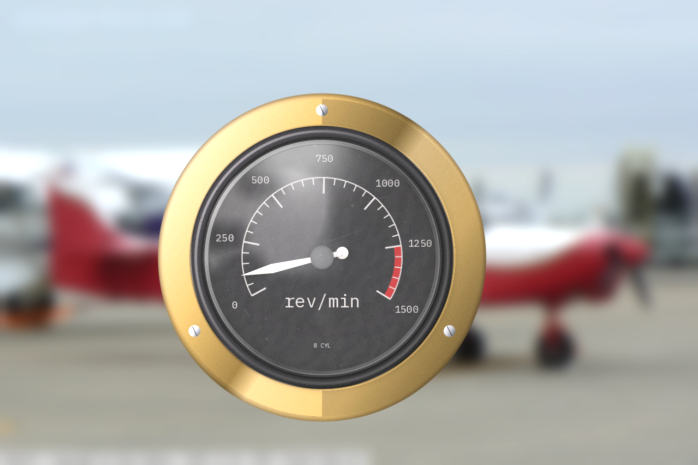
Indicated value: 100 rpm
